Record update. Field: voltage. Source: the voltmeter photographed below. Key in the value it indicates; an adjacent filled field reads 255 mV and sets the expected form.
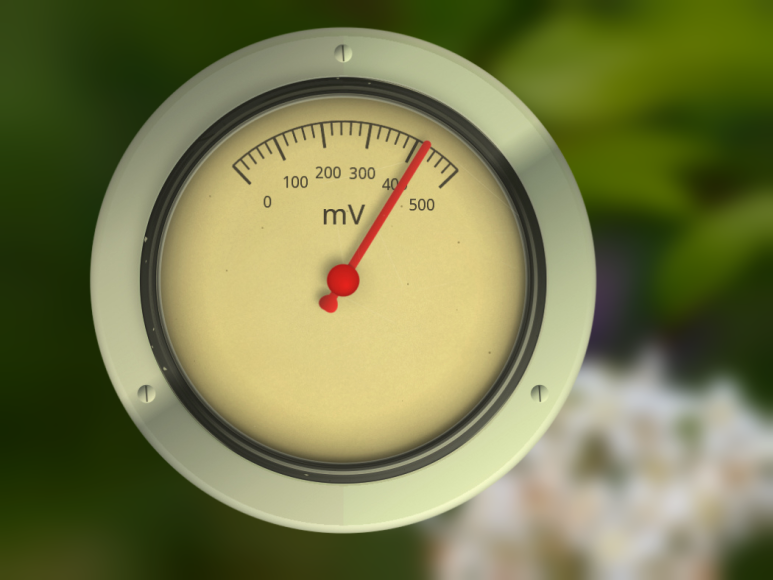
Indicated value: 420 mV
